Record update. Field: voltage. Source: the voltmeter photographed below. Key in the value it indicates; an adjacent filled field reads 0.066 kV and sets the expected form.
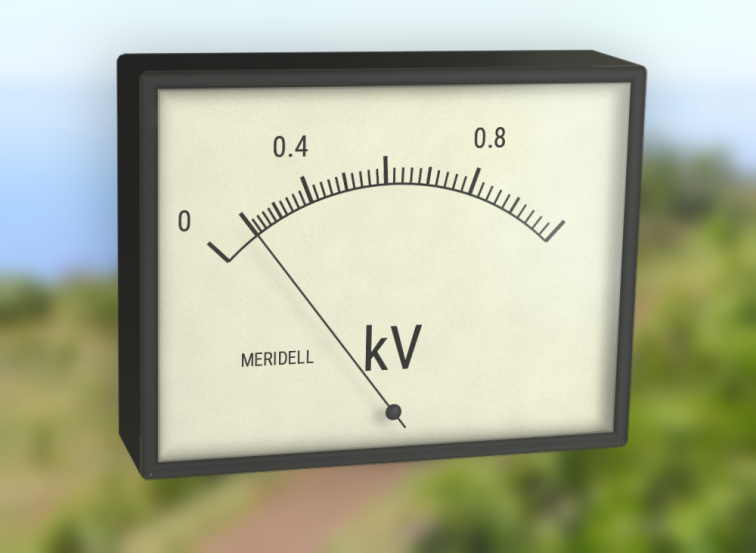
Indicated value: 0.2 kV
